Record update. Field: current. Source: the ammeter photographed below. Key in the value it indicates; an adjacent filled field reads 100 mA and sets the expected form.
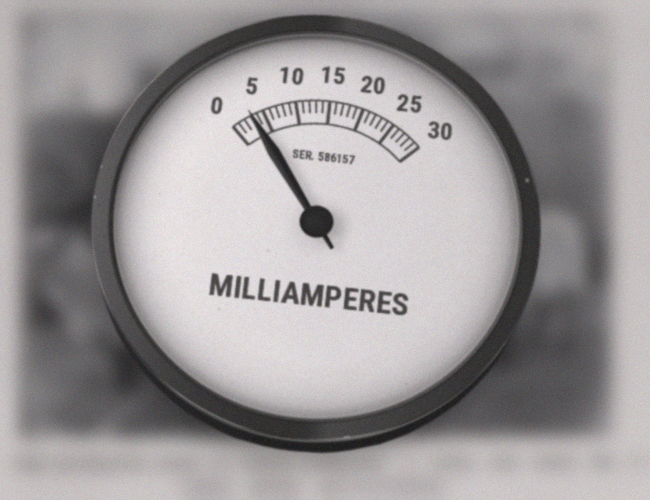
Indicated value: 3 mA
